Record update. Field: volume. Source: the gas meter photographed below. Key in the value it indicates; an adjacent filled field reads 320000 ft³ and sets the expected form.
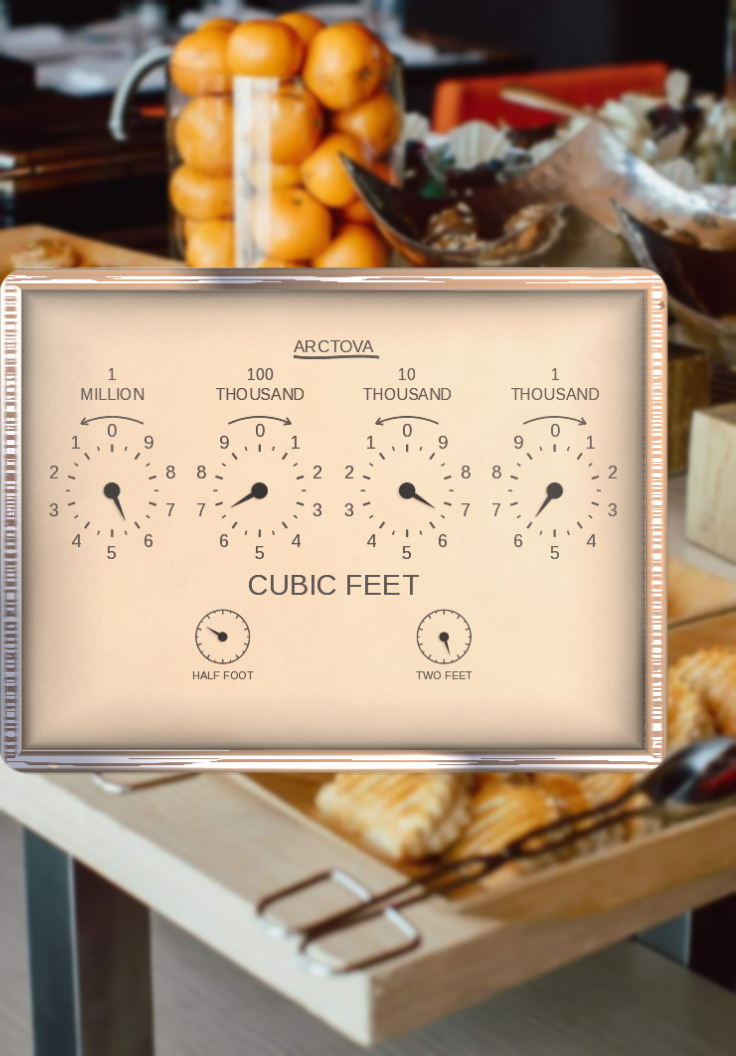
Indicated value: 566600 ft³
